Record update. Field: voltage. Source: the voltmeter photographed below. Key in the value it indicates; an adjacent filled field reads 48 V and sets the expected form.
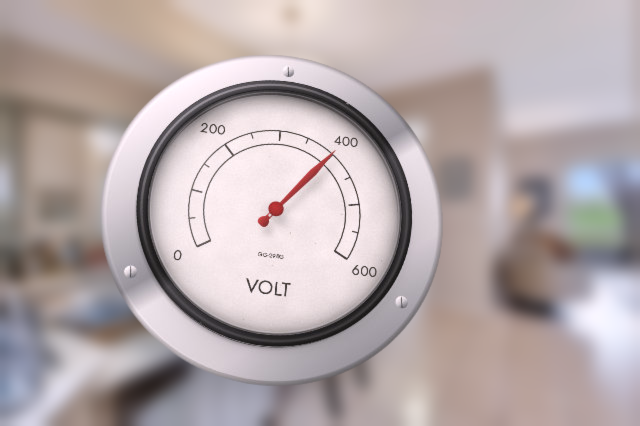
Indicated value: 400 V
